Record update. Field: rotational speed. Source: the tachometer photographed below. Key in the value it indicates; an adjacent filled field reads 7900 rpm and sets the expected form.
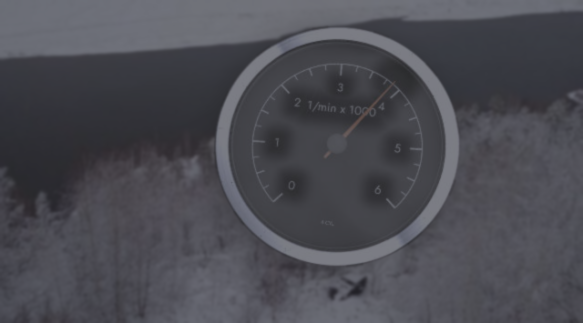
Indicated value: 3875 rpm
